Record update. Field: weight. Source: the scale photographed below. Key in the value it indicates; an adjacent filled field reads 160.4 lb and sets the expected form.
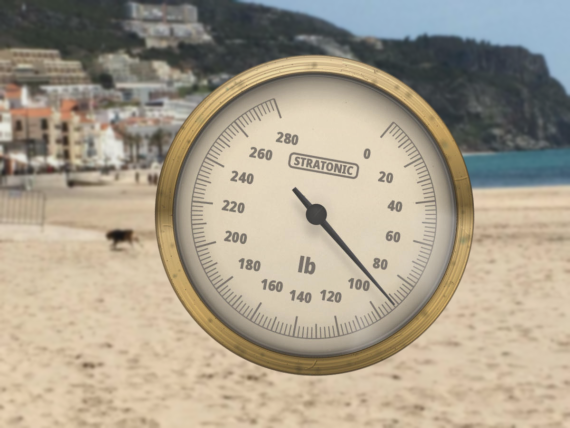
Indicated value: 92 lb
